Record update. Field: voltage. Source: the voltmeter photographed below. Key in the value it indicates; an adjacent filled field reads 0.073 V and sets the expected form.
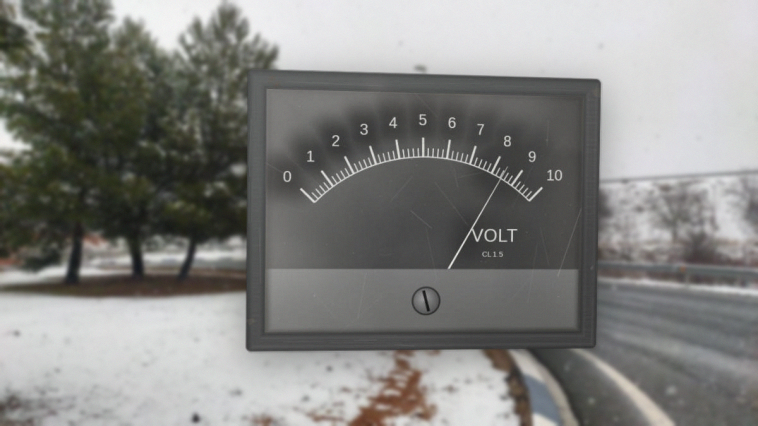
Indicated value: 8.4 V
